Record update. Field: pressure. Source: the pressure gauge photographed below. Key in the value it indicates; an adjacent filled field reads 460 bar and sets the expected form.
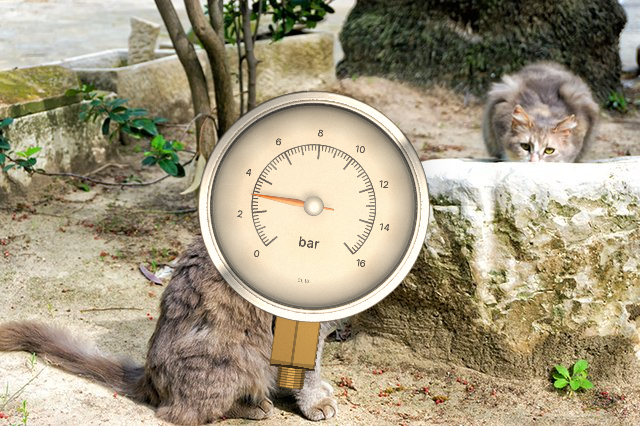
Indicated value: 3 bar
